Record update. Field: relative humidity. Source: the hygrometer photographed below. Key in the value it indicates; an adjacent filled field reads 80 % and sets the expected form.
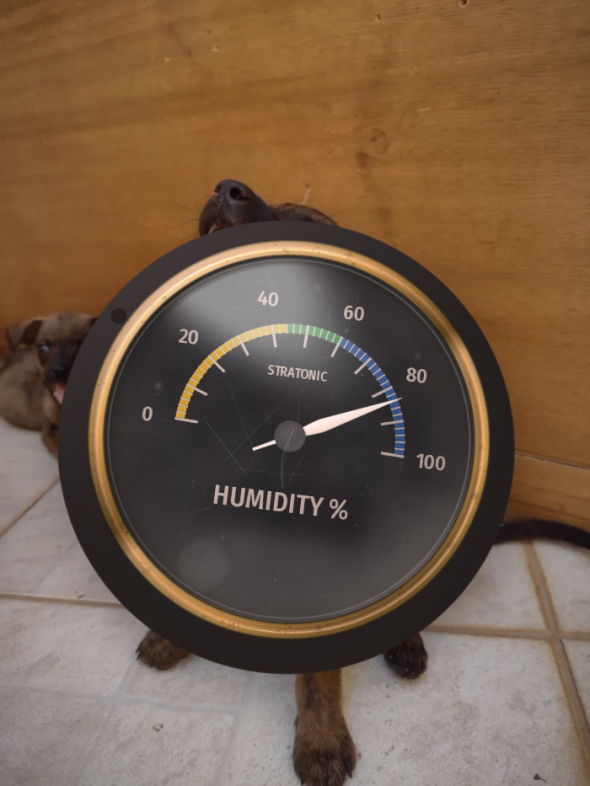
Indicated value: 84 %
